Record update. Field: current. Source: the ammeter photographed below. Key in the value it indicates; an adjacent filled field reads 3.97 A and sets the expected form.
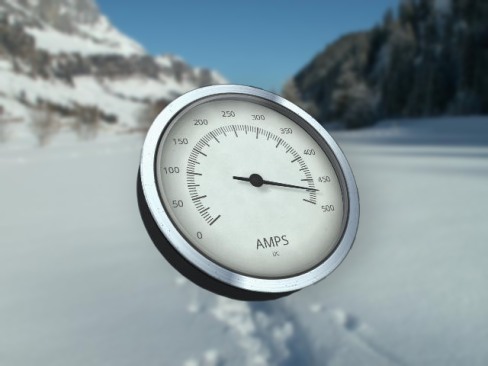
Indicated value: 475 A
